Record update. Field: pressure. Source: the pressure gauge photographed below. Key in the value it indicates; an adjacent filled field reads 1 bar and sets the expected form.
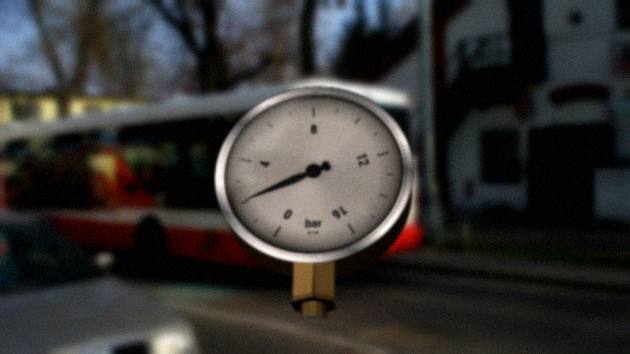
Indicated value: 2 bar
